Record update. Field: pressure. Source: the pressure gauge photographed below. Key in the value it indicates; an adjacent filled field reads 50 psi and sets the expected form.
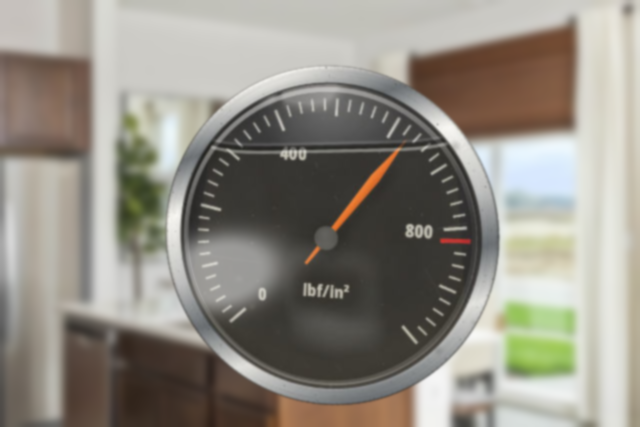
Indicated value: 630 psi
